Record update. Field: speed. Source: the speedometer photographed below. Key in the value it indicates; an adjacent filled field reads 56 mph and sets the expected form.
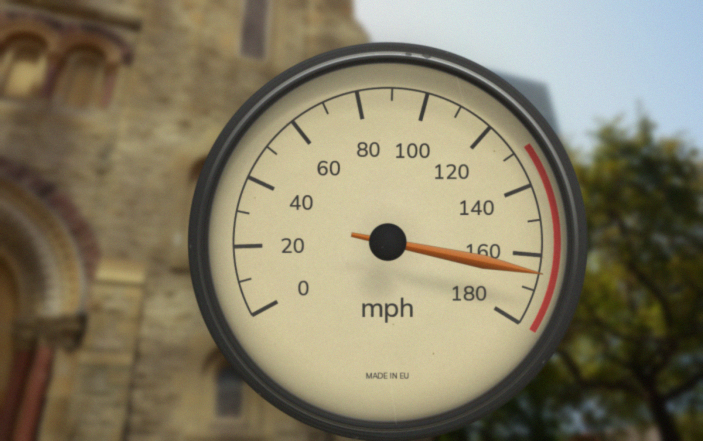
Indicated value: 165 mph
